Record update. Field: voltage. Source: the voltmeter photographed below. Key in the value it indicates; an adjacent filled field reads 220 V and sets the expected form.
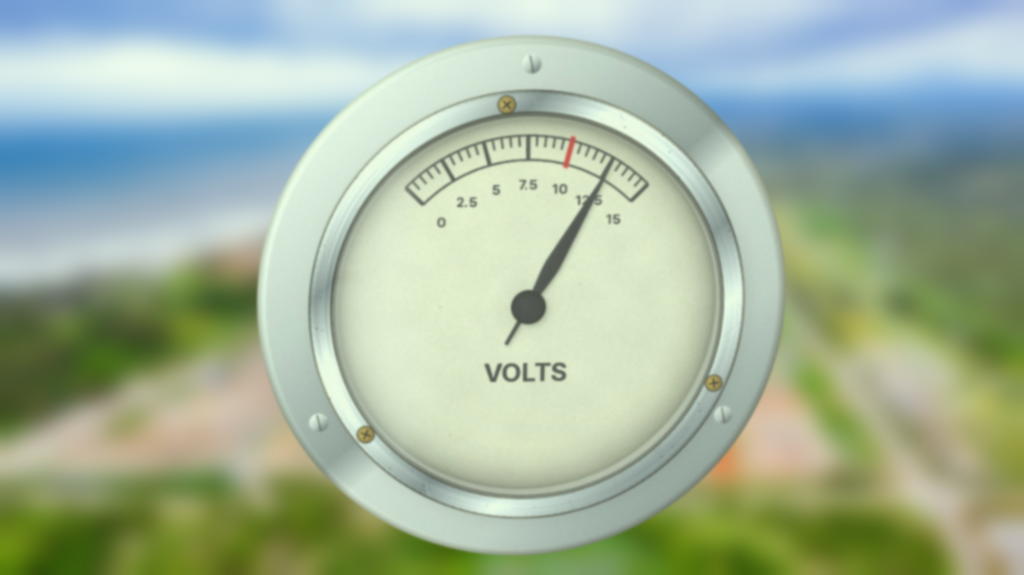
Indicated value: 12.5 V
